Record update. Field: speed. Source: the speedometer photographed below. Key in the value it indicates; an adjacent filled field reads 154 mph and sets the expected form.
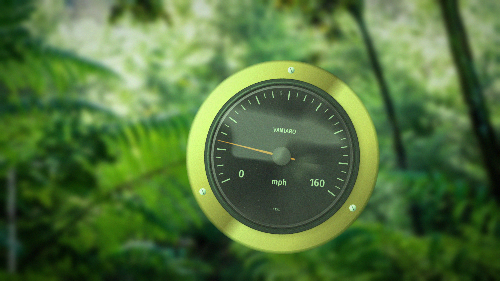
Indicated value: 25 mph
